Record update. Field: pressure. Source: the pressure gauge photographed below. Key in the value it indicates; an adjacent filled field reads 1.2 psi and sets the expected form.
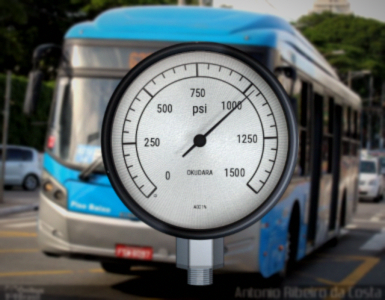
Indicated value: 1025 psi
